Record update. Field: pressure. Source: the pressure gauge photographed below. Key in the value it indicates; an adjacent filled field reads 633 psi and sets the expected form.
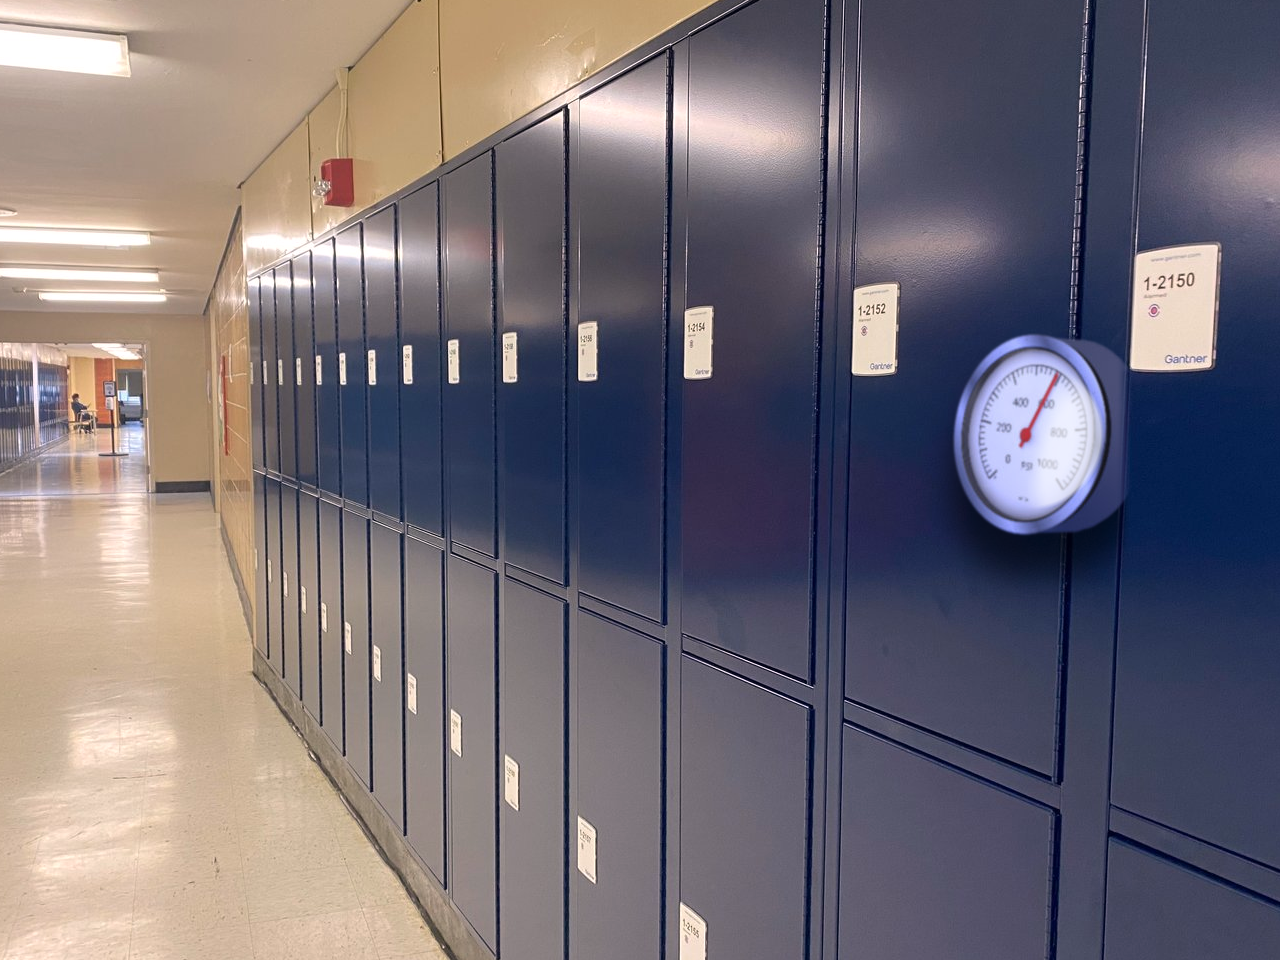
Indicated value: 600 psi
